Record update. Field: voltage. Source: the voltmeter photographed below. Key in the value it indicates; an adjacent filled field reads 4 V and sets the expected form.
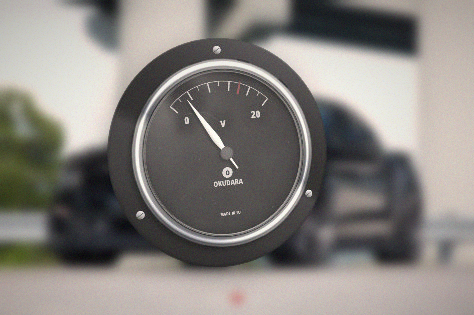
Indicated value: 3 V
